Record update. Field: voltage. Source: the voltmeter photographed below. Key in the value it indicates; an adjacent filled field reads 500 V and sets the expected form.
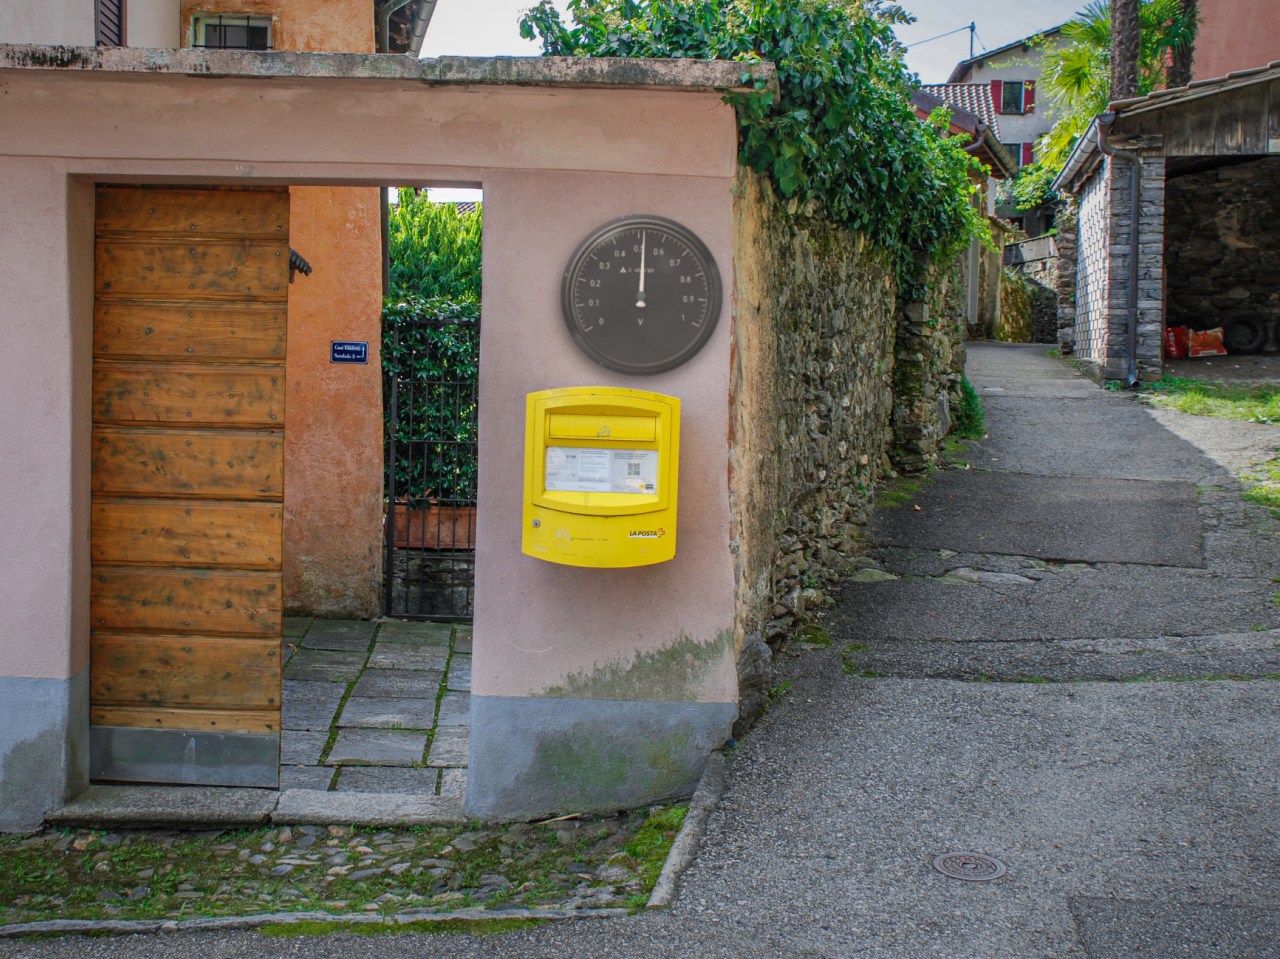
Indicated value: 0.52 V
